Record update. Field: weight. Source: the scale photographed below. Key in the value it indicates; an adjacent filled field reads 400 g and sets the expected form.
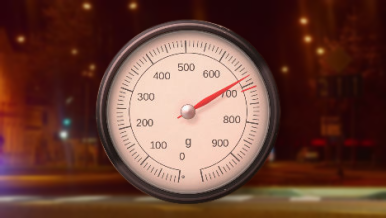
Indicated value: 680 g
